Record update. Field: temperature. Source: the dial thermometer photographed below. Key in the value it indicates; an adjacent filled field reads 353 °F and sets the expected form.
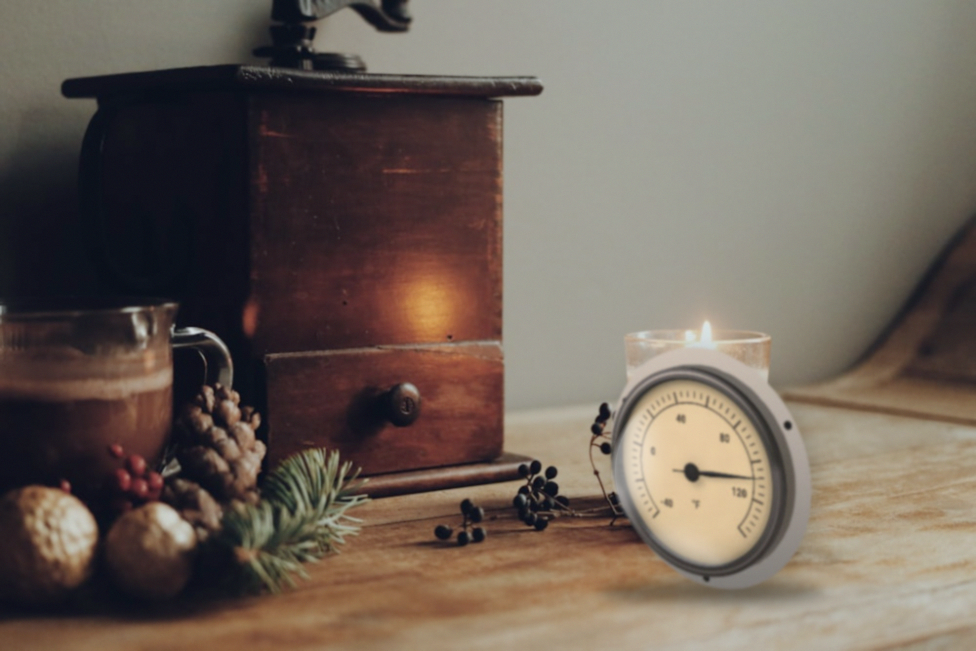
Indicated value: 108 °F
